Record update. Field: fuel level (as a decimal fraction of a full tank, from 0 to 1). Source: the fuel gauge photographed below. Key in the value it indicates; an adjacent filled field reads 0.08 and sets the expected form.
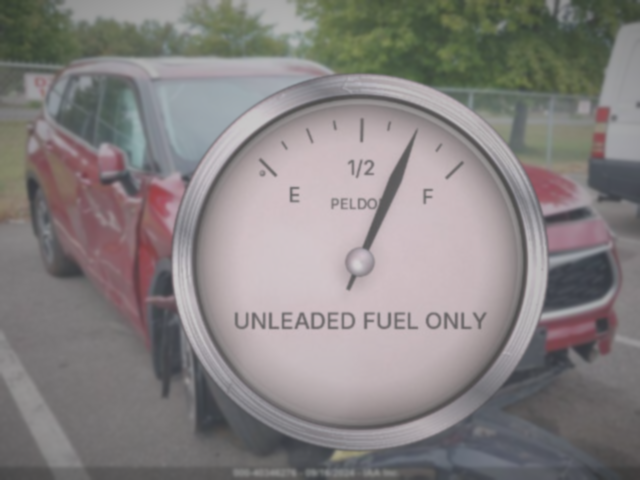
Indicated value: 0.75
